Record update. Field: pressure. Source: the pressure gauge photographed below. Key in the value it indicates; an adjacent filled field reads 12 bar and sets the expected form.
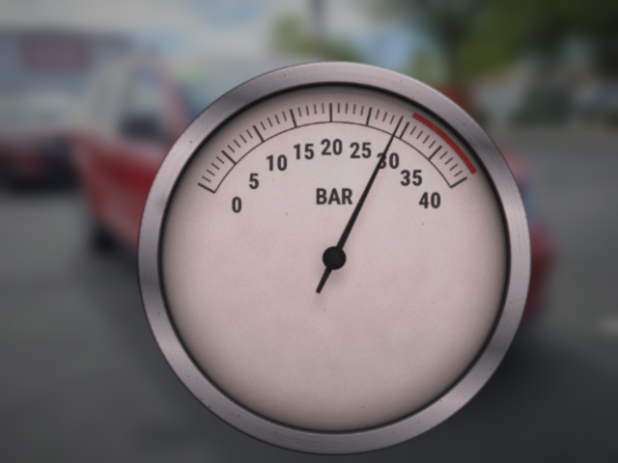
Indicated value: 29 bar
